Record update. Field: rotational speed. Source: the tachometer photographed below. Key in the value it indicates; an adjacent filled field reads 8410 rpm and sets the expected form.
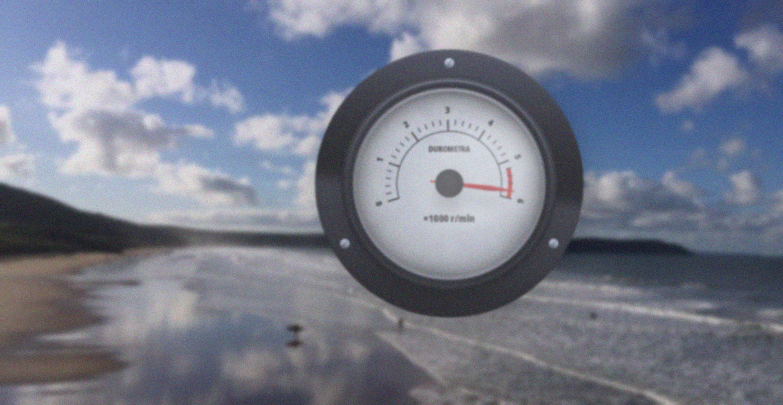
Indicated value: 5800 rpm
